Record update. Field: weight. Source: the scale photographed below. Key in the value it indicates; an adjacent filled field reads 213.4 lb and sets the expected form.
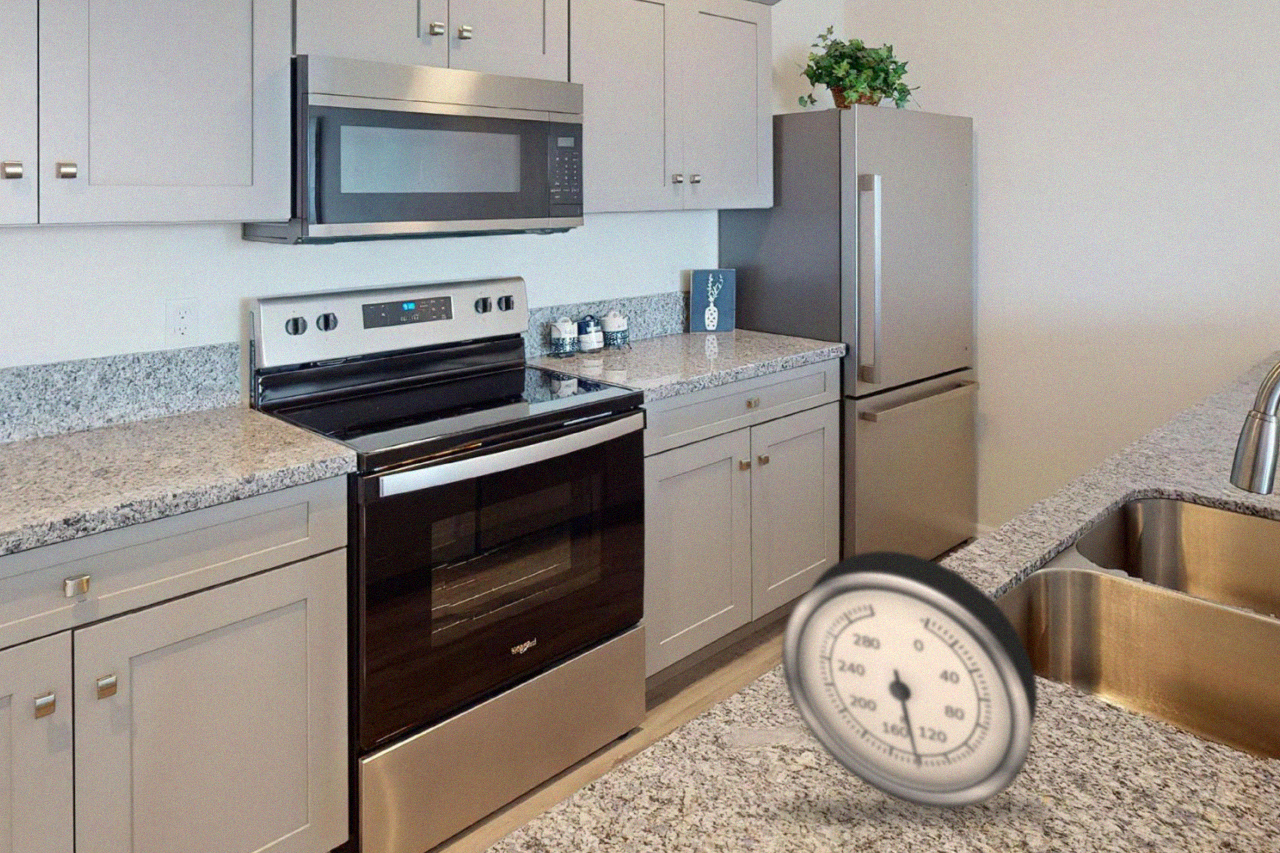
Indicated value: 140 lb
